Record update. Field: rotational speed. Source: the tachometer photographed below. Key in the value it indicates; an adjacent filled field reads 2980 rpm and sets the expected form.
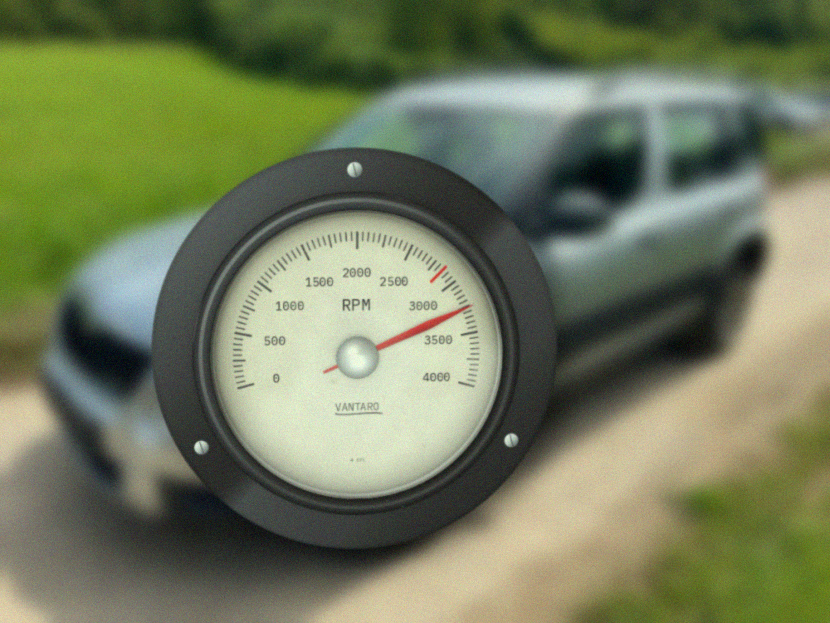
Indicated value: 3250 rpm
